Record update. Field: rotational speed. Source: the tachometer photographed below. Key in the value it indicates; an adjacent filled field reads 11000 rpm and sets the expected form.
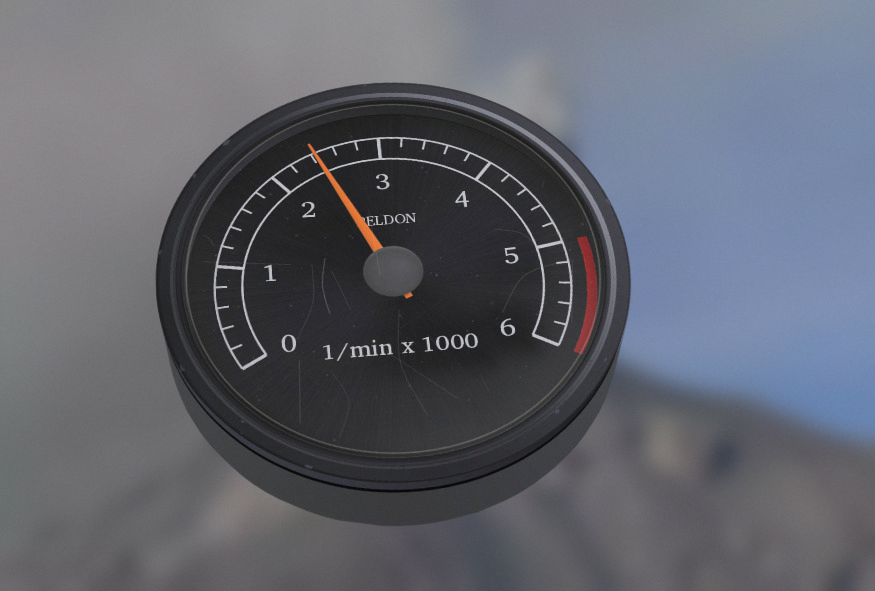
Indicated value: 2400 rpm
